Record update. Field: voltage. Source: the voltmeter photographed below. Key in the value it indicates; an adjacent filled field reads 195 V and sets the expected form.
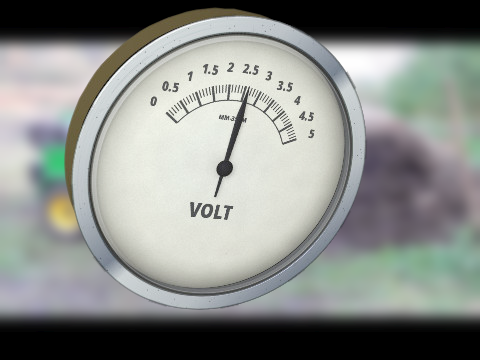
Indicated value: 2.5 V
